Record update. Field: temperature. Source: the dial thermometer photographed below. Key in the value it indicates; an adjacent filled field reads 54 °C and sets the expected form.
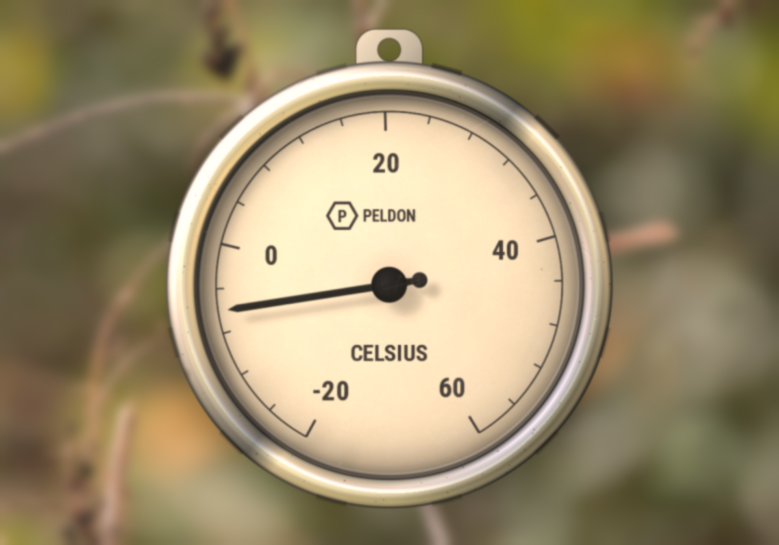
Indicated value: -6 °C
